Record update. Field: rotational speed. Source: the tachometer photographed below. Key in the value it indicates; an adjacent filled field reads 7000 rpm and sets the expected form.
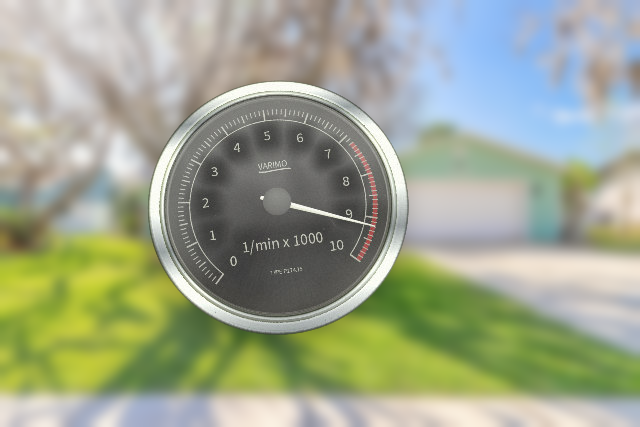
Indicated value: 9200 rpm
